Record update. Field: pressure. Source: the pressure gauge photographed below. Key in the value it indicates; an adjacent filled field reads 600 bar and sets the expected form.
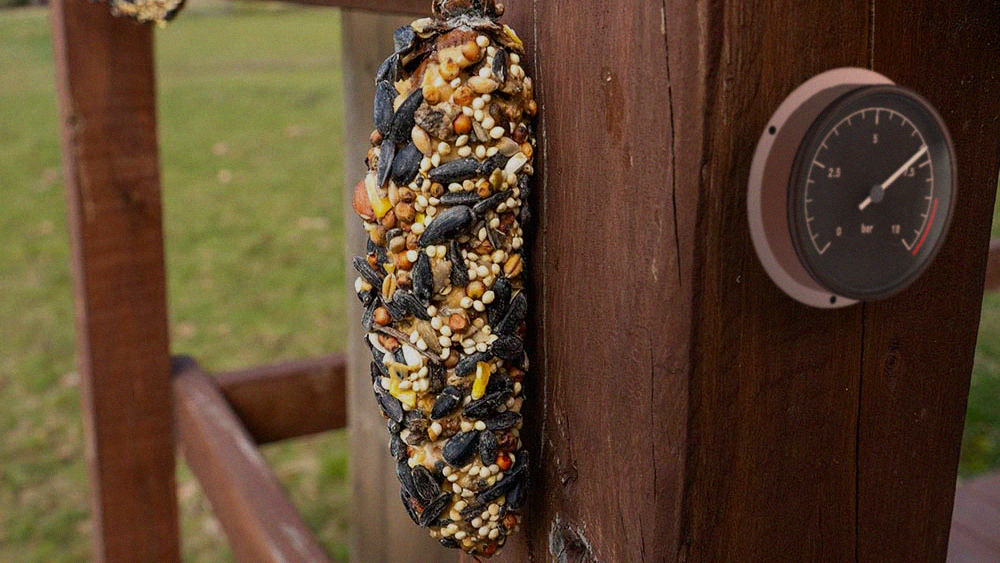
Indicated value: 7 bar
